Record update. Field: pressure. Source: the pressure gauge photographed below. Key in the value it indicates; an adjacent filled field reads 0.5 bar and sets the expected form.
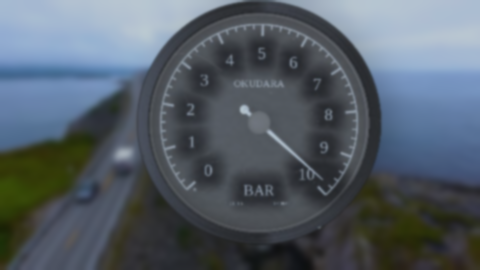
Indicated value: 9.8 bar
